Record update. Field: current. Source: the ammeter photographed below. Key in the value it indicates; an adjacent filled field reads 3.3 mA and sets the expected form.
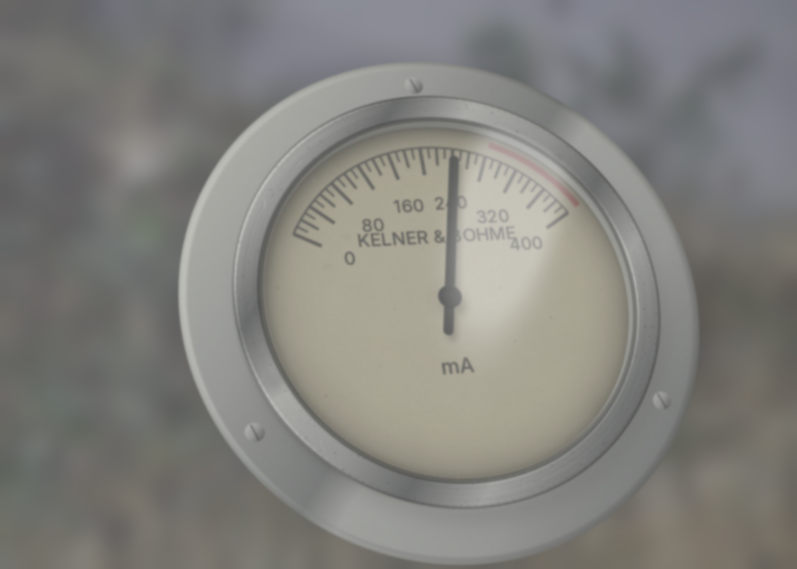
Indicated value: 240 mA
